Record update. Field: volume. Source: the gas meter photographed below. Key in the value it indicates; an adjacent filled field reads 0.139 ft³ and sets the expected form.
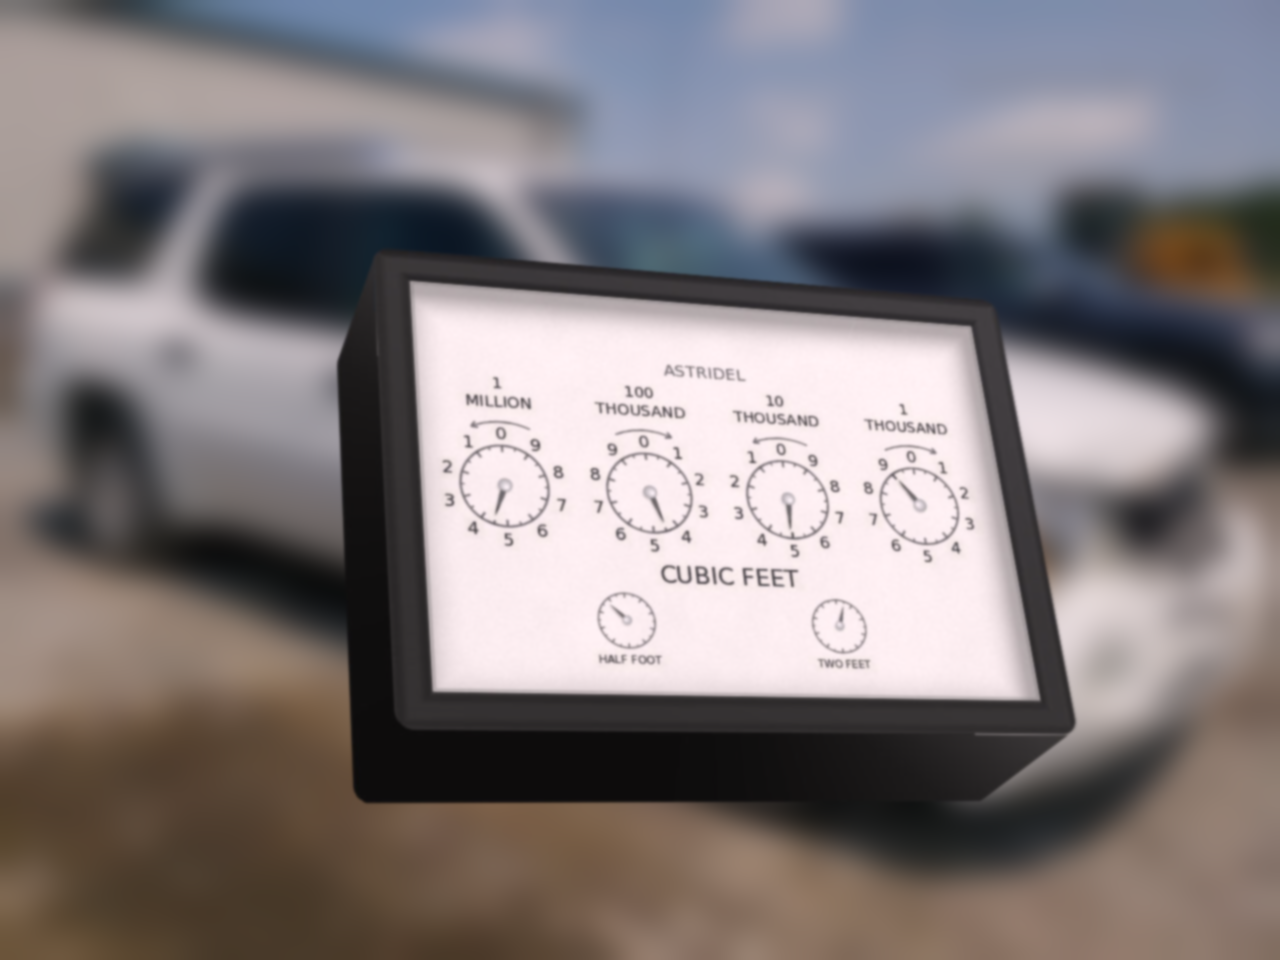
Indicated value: 444900 ft³
